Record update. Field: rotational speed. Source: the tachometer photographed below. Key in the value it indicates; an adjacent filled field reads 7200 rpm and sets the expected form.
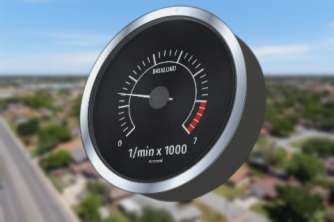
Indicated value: 1400 rpm
